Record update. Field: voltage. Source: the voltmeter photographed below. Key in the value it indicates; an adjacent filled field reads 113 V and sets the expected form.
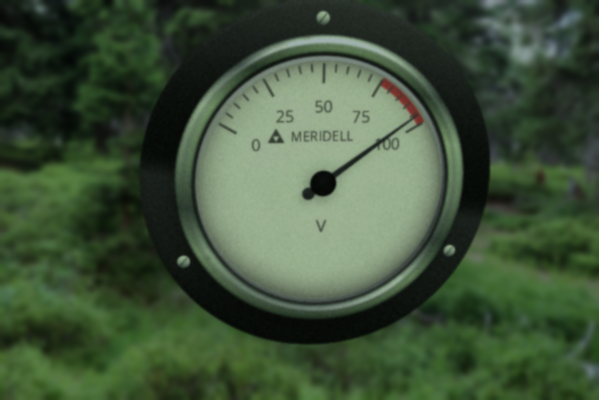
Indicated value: 95 V
